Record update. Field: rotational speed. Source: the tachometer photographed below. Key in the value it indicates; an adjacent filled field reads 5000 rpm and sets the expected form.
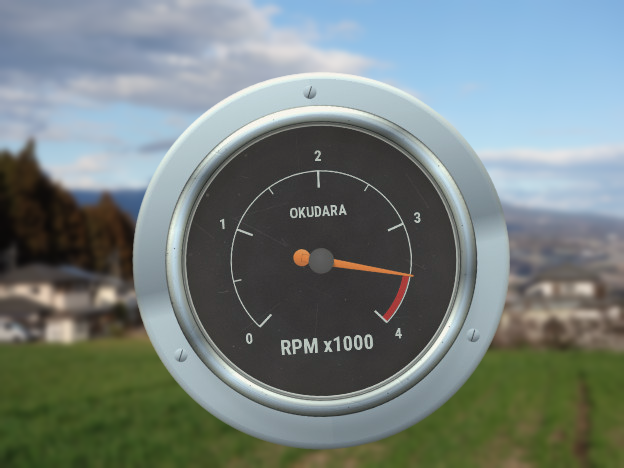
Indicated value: 3500 rpm
